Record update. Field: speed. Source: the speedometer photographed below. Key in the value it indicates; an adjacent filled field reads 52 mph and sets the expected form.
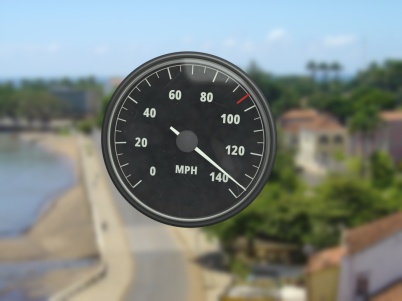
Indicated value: 135 mph
